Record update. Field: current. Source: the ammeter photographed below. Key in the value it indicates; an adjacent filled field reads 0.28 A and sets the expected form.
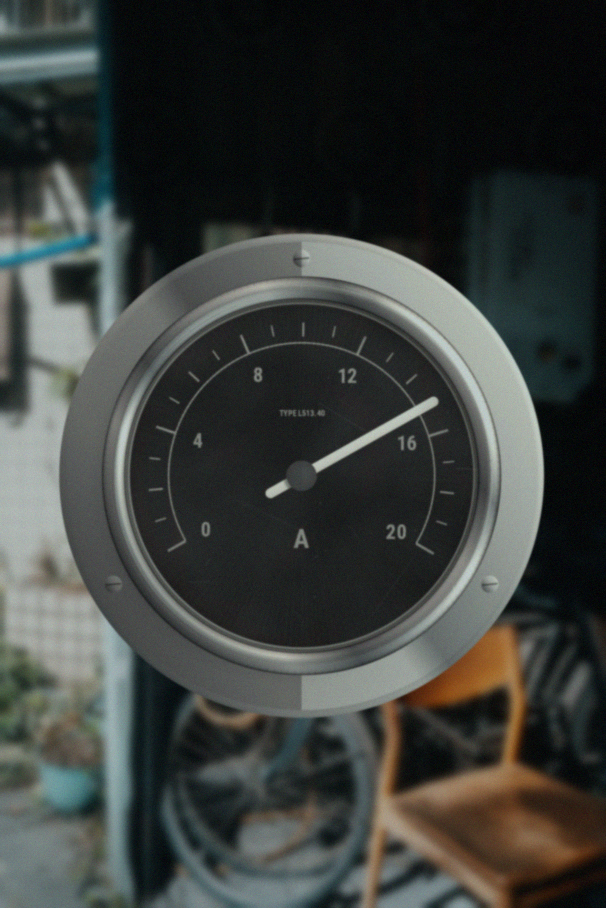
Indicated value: 15 A
